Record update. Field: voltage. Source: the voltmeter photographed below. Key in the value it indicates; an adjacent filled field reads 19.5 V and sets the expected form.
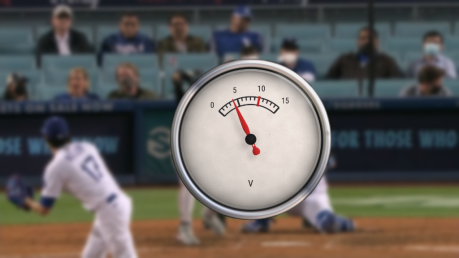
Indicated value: 4 V
